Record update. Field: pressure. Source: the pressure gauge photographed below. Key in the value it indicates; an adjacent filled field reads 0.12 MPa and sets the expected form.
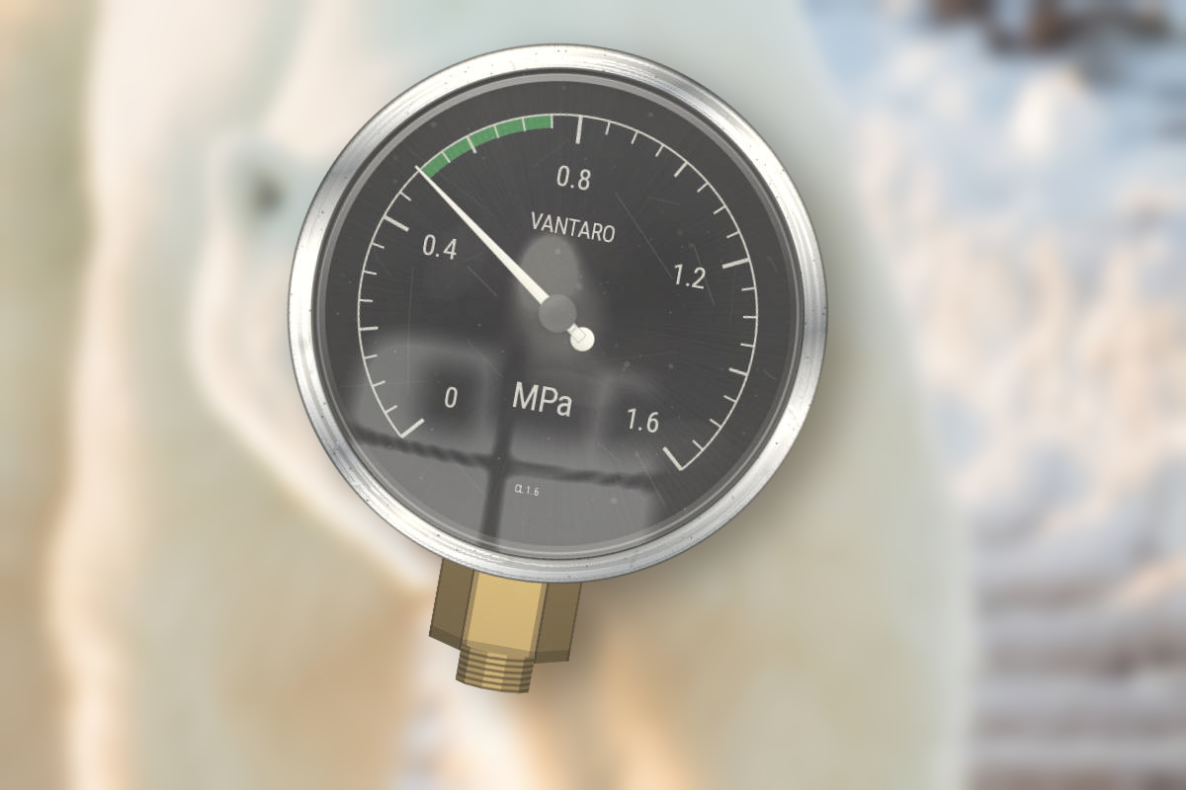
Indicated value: 0.5 MPa
